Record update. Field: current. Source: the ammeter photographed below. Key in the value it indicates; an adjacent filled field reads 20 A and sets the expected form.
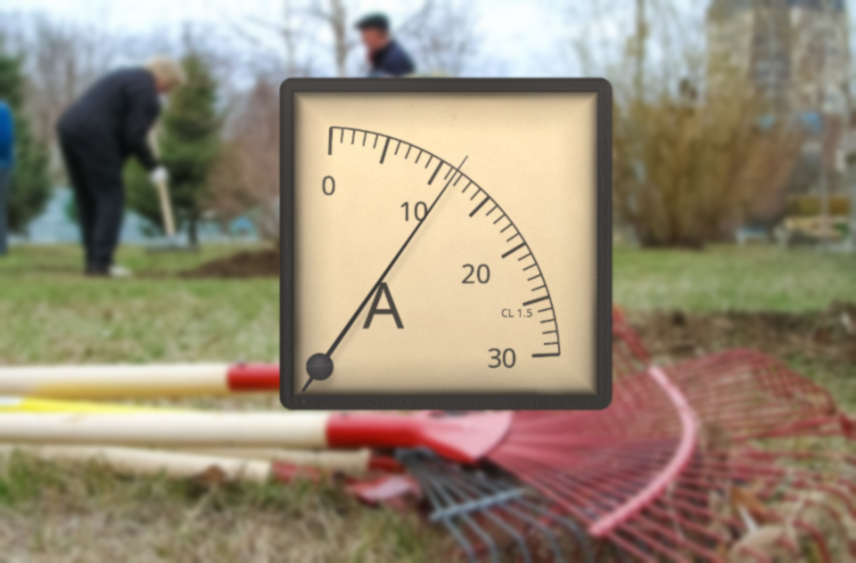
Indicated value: 11.5 A
